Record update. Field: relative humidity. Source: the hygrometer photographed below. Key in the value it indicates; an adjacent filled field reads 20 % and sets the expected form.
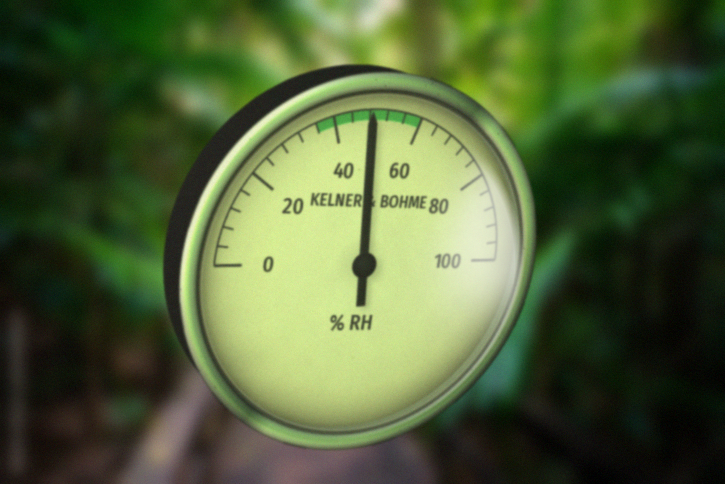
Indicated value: 48 %
